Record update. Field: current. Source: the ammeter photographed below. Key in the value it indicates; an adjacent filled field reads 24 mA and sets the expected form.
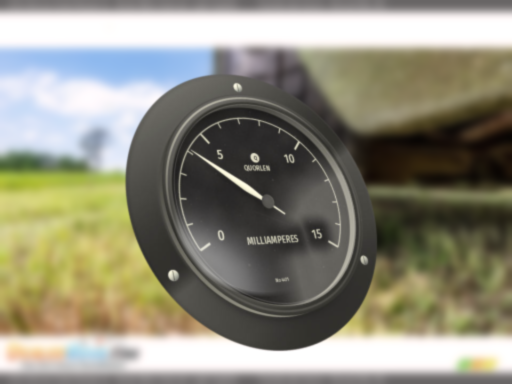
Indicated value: 4 mA
